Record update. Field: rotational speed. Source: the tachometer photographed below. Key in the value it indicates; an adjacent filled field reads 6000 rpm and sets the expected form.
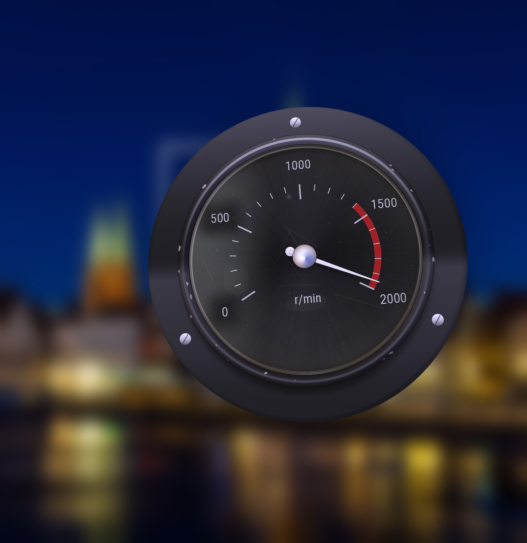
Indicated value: 1950 rpm
